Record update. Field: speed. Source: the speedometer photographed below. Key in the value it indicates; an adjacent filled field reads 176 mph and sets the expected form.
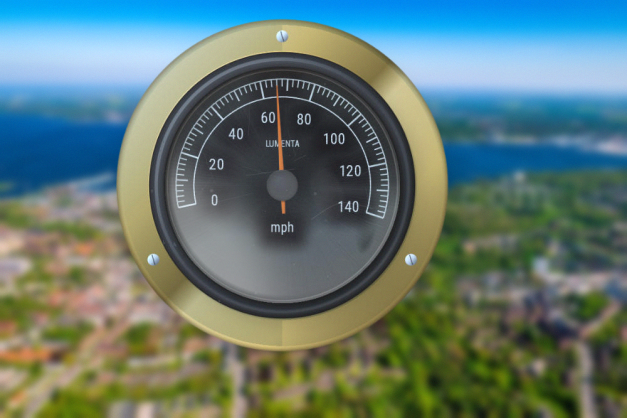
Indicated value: 66 mph
